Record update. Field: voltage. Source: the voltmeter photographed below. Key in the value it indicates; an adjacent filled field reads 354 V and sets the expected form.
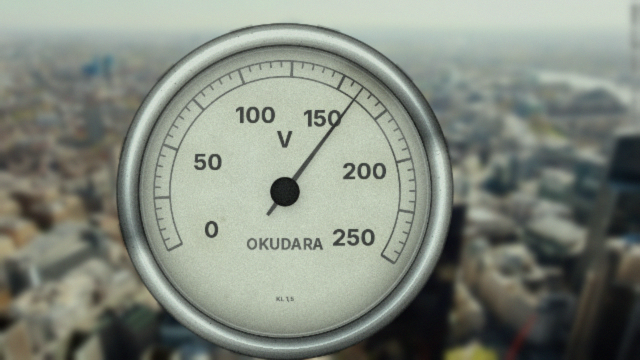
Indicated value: 160 V
